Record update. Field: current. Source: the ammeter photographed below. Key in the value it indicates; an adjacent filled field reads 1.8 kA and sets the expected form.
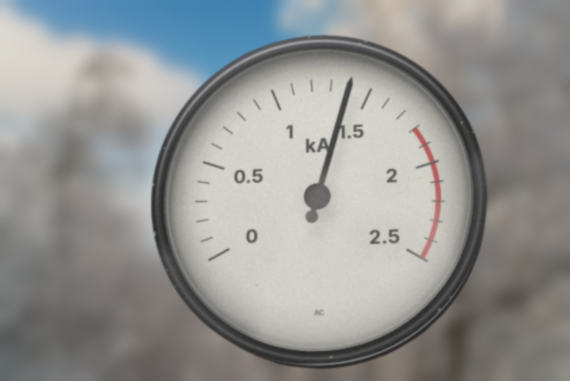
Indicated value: 1.4 kA
